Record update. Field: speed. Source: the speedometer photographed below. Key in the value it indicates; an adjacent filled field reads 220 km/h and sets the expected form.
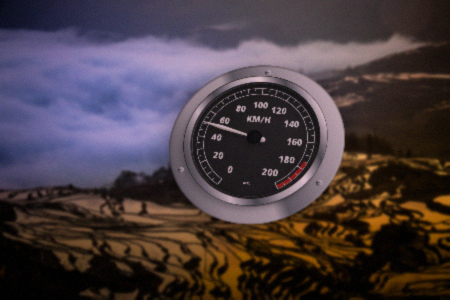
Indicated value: 50 km/h
